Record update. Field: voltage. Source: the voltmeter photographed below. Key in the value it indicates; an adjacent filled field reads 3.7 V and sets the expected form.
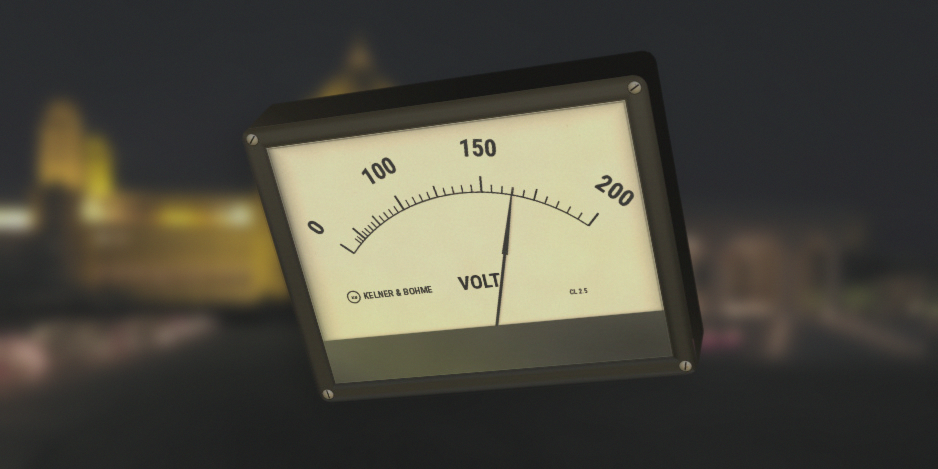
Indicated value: 165 V
